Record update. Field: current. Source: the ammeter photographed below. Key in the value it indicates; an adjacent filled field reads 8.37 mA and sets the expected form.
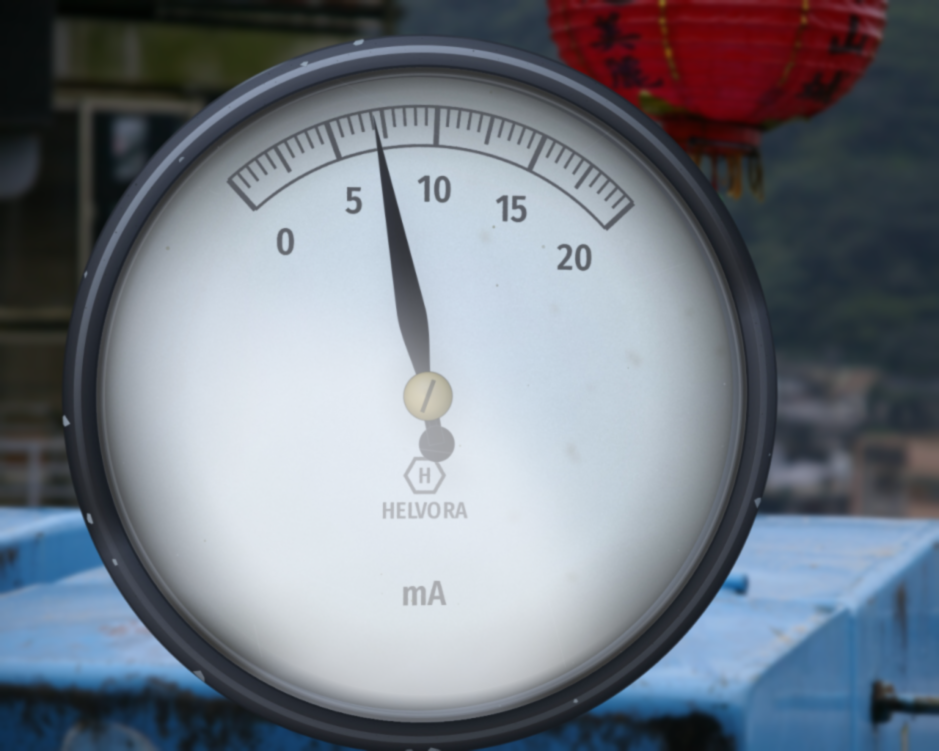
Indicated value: 7 mA
